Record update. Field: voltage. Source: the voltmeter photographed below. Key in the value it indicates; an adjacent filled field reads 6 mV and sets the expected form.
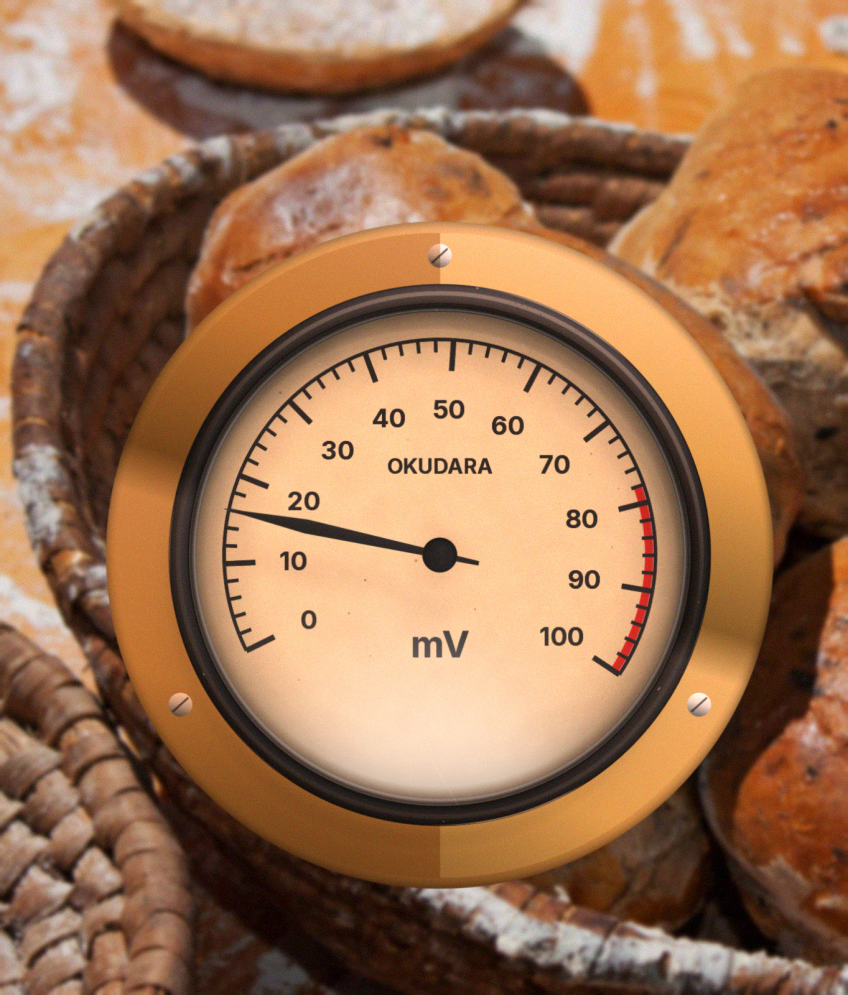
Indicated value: 16 mV
